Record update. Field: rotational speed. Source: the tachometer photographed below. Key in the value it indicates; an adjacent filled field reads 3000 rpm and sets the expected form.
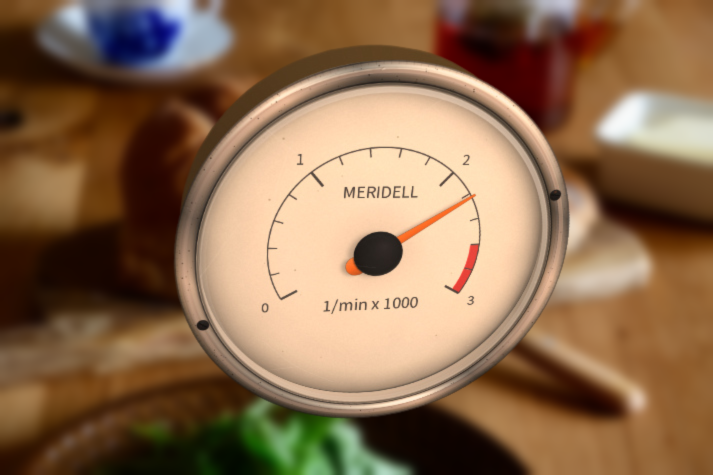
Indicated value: 2200 rpm
